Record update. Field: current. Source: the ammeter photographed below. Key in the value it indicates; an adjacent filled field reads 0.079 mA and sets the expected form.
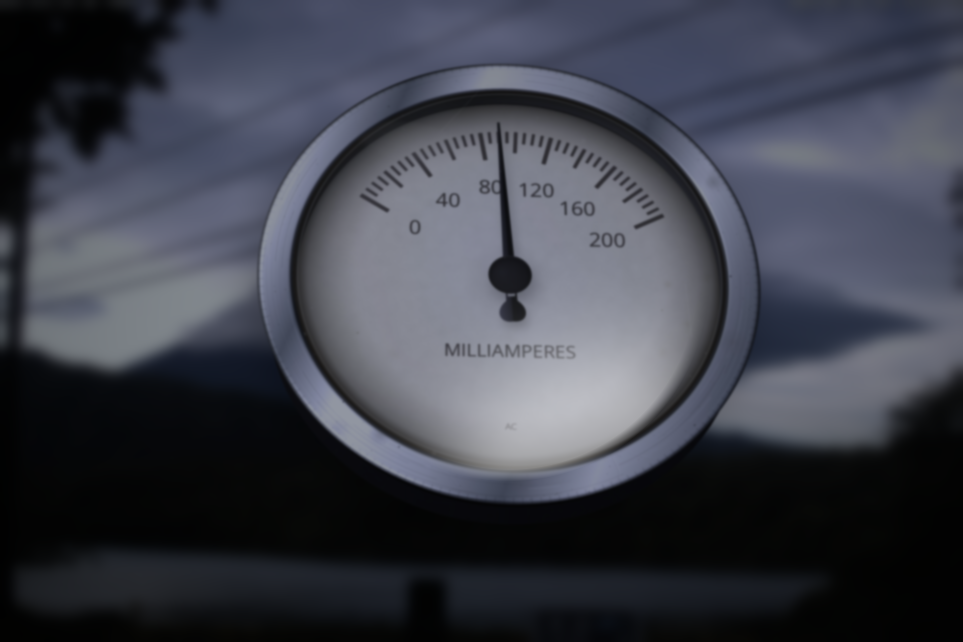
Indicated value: 90 mA
